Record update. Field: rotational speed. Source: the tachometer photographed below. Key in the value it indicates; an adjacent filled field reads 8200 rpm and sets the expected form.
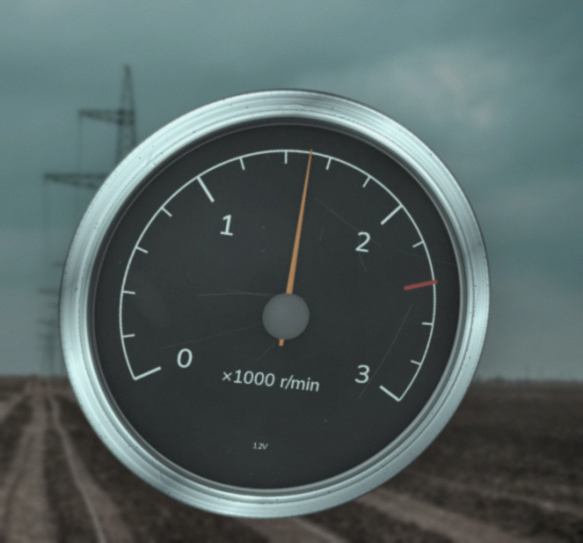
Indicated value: 1500 rpm
